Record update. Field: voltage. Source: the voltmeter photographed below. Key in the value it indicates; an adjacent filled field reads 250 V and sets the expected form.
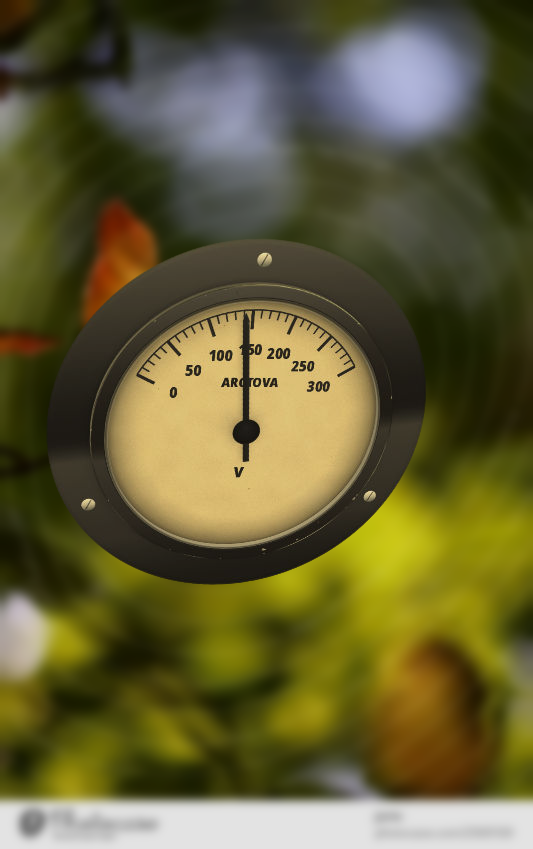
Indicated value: 140 V
